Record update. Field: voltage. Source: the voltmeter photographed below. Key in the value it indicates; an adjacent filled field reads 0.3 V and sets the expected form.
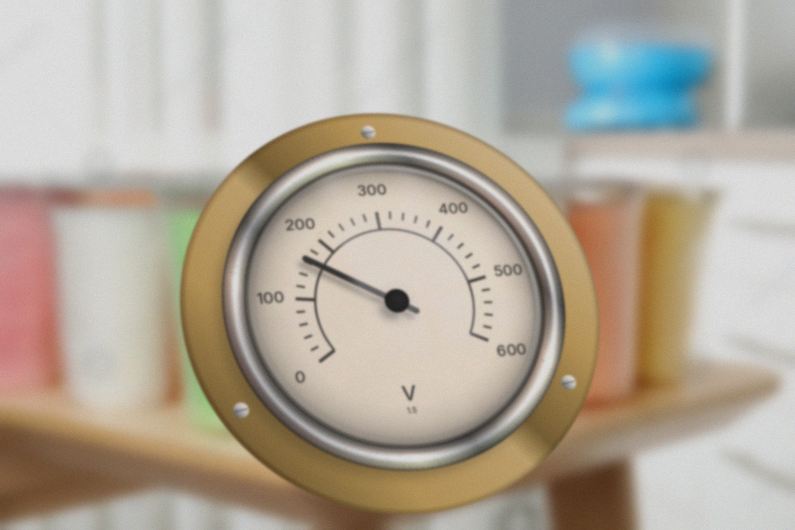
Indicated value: 160 V
